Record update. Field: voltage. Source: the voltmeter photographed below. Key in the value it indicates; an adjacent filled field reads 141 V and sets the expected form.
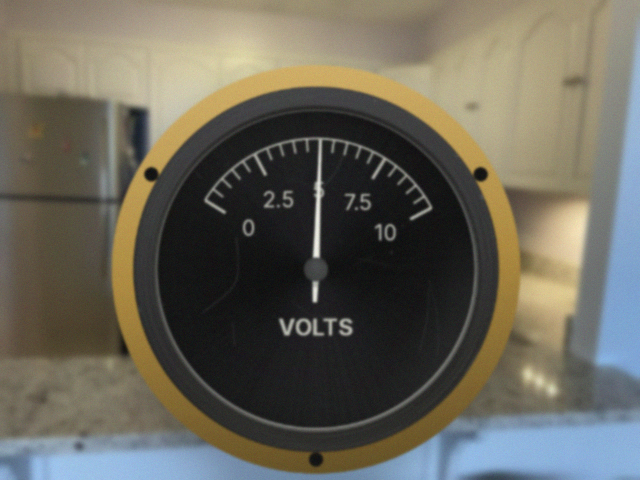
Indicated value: 5 V
